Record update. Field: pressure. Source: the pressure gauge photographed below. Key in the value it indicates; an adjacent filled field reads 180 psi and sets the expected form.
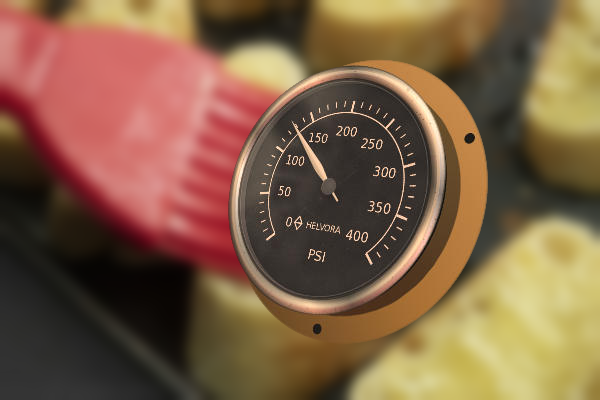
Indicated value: 130 psi
